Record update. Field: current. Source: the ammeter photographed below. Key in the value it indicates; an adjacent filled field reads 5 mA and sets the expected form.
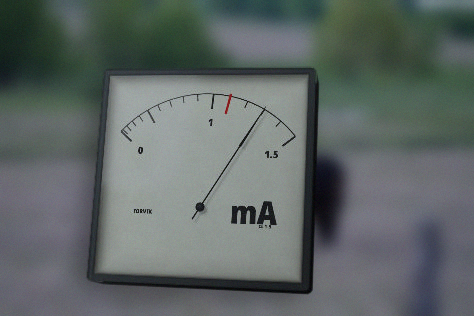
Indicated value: 1.3 mA
